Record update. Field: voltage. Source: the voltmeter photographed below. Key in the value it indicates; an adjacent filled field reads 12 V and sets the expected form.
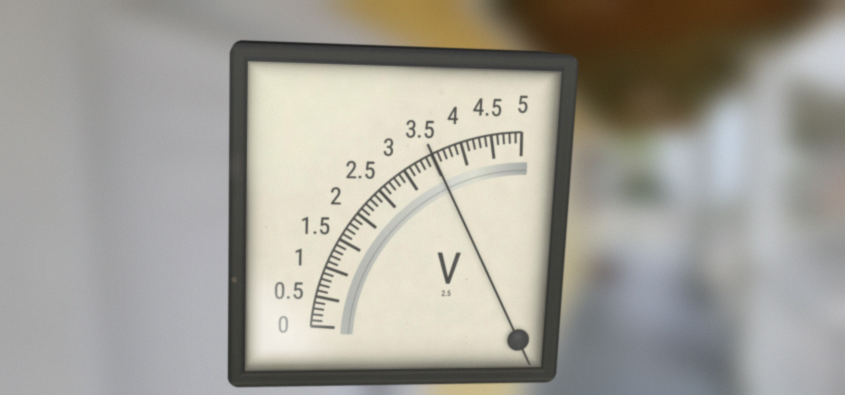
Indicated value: 3.5 V
